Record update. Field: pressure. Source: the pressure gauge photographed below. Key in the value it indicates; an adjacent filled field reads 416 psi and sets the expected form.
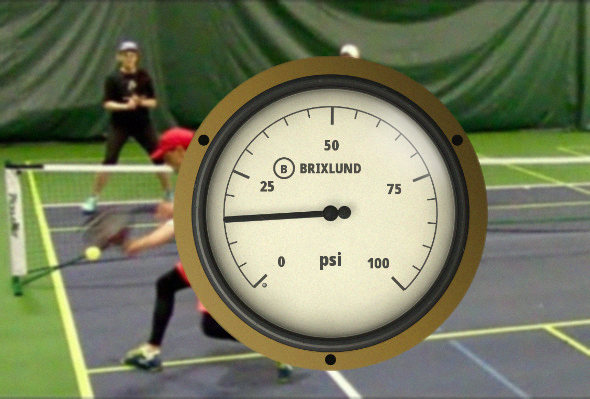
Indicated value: 15 psi
